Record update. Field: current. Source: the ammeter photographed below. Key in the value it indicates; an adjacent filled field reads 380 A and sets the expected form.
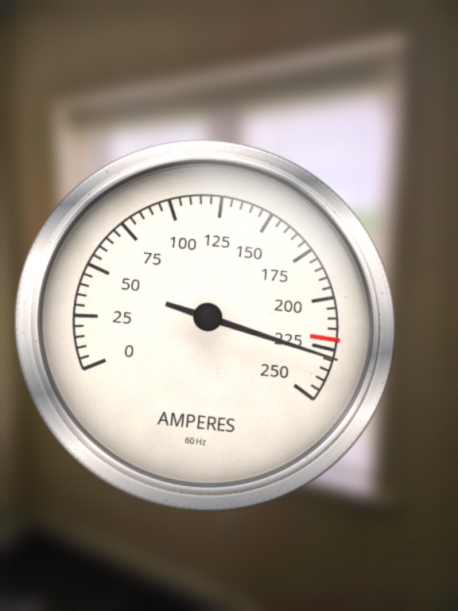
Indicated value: 230 A
